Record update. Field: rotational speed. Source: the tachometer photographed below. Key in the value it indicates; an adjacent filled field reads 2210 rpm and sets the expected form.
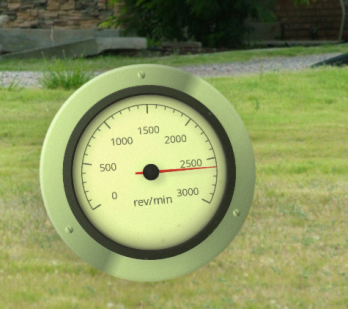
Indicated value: 2600 rpm
